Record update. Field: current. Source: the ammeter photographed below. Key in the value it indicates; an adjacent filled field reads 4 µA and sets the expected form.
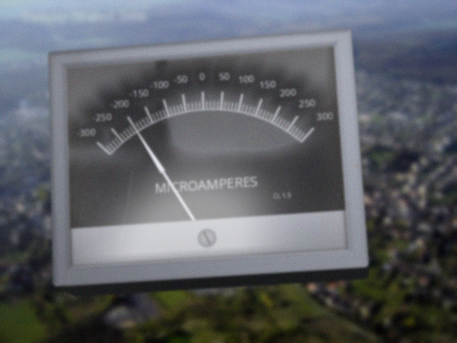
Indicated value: -200 µA
